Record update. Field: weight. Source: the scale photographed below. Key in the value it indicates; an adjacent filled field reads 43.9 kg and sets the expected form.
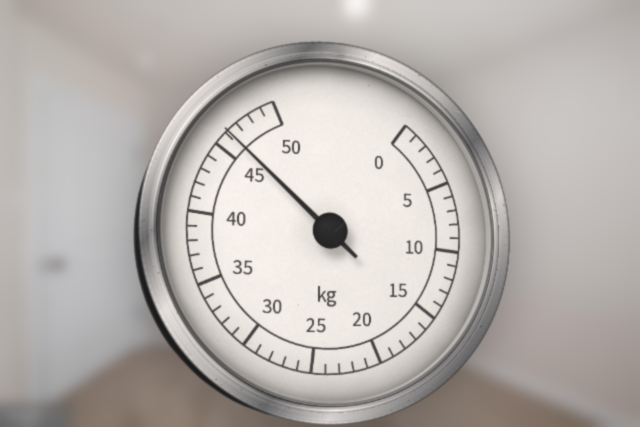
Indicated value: 46 kg
